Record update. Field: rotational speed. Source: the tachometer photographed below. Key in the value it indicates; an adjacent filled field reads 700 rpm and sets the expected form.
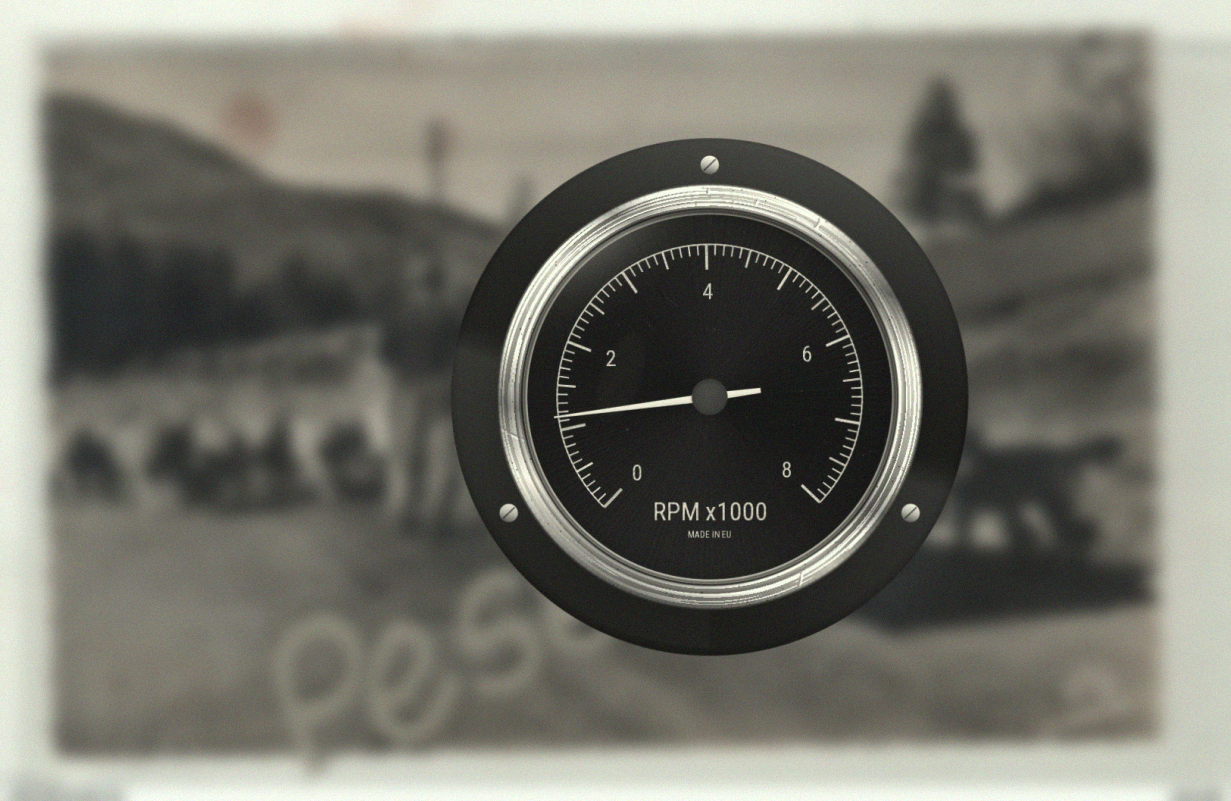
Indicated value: 1150 rpm
